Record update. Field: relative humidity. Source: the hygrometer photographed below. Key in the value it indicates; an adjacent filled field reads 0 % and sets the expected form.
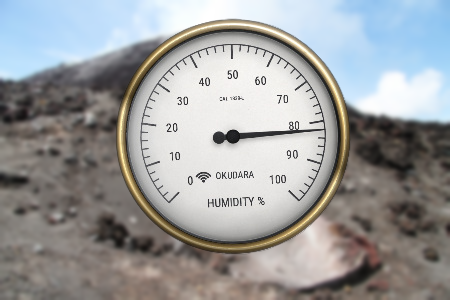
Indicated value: 82 %
